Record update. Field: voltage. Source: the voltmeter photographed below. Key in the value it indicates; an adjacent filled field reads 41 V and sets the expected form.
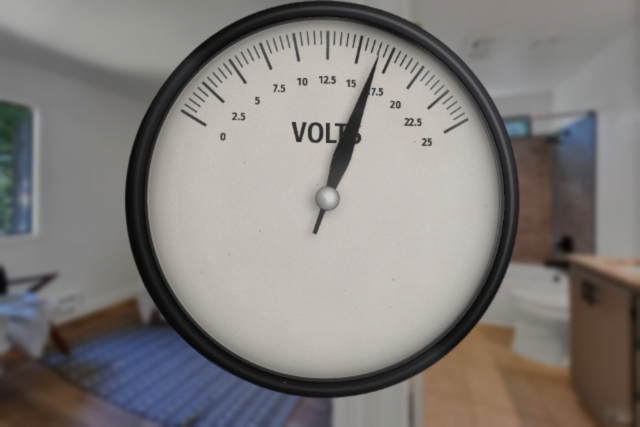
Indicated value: 16.5 V
